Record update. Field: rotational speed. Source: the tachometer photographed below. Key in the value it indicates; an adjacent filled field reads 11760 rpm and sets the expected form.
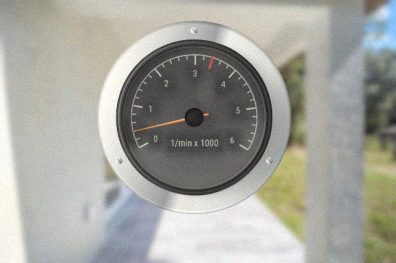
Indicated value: 400 rpm
